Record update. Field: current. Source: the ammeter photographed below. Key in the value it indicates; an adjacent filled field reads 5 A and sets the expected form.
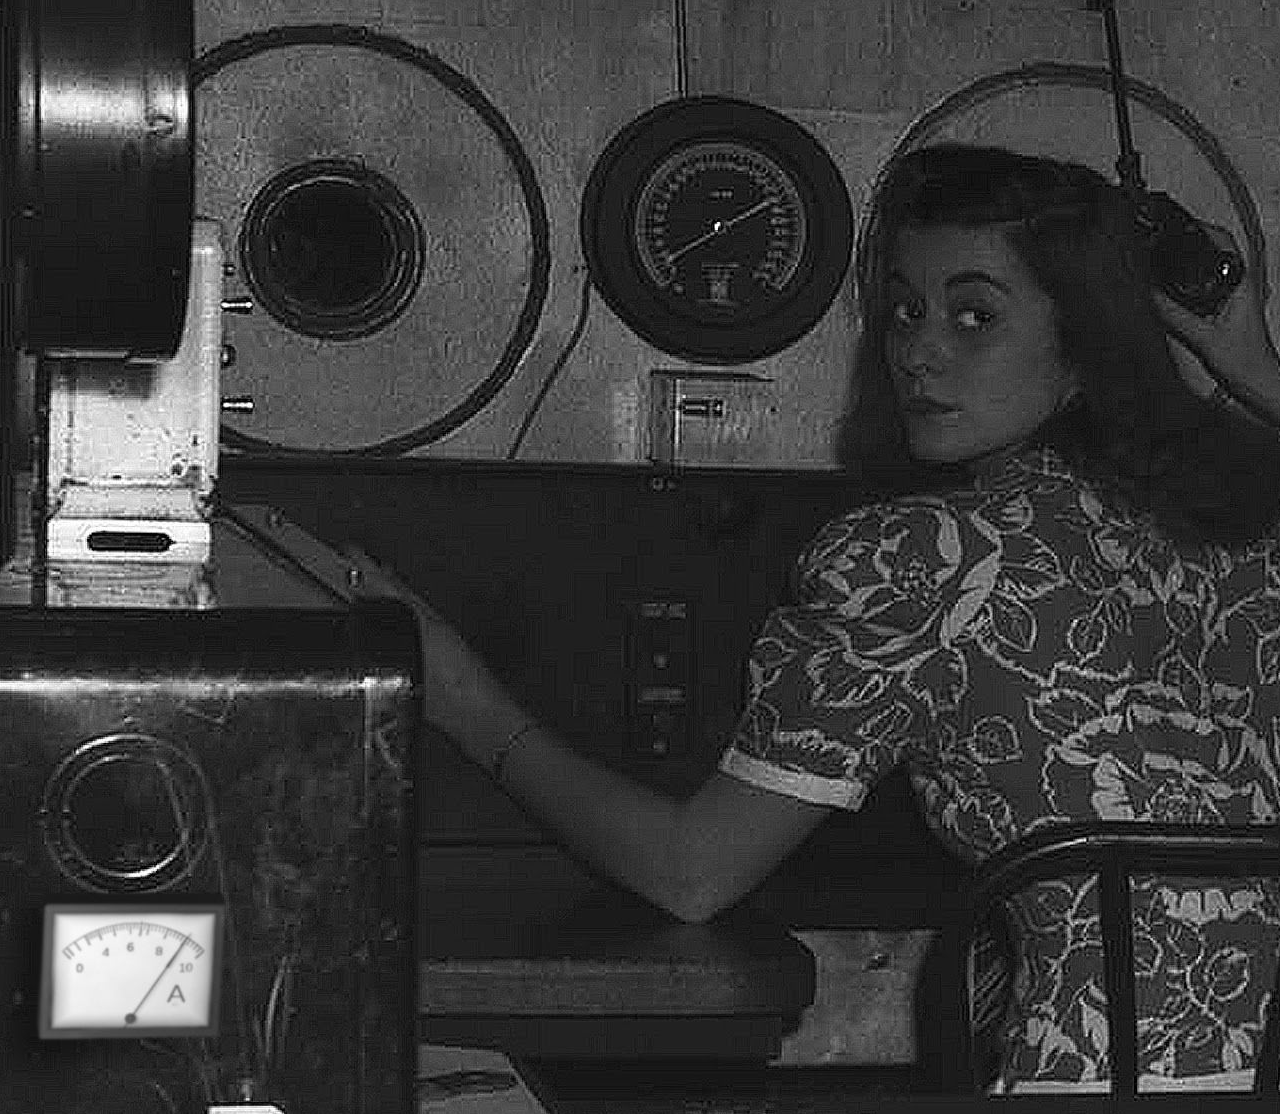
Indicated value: 9 A
